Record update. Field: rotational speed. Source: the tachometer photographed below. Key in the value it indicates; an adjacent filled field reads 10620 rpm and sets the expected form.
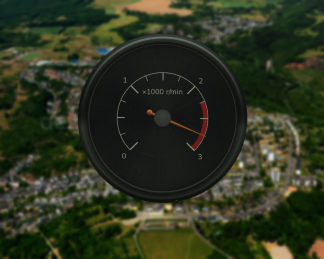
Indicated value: 2750 rpm
